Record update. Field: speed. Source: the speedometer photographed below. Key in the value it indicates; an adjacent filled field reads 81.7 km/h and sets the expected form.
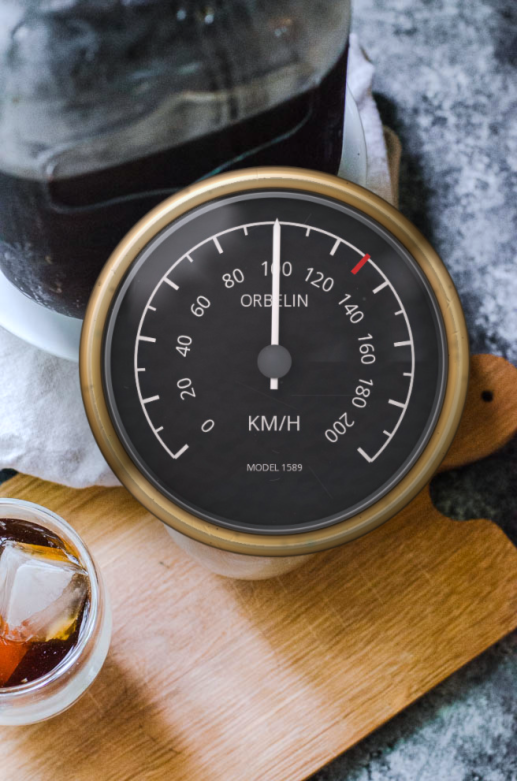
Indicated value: 100 km/h
